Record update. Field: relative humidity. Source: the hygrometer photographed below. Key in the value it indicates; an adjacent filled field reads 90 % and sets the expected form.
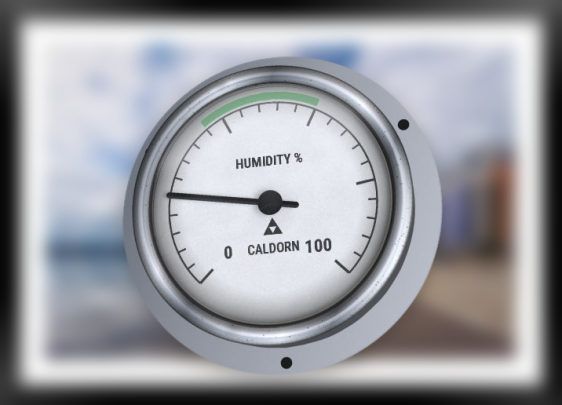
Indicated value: 20 %
